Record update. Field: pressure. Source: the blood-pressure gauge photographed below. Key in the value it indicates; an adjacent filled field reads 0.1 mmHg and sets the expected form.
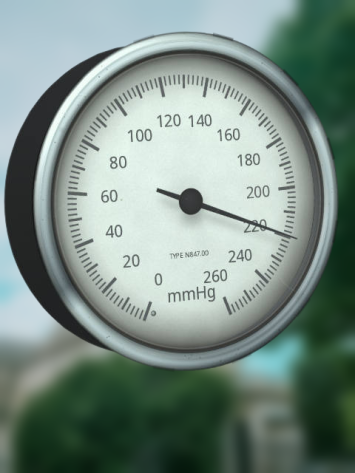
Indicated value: 220 mmHg
